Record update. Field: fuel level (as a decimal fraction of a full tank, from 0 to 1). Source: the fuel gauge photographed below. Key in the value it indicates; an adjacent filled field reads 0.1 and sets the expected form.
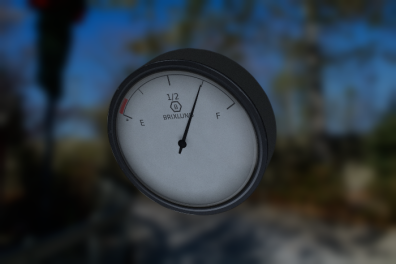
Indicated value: 0.75
